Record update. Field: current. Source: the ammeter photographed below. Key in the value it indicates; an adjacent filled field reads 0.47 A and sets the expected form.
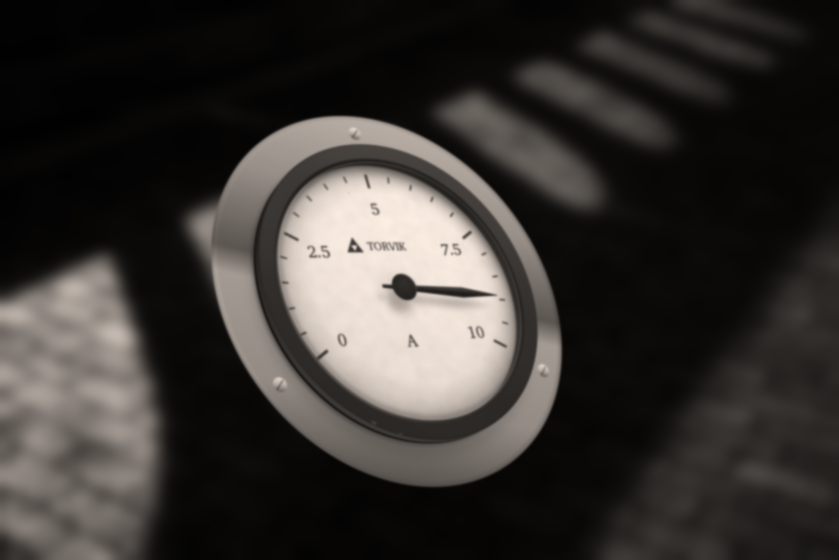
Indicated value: 9 A
